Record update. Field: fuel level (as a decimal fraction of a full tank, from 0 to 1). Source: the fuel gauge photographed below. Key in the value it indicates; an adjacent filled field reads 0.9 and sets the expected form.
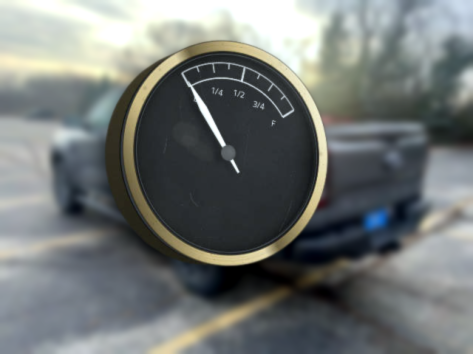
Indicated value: 0
